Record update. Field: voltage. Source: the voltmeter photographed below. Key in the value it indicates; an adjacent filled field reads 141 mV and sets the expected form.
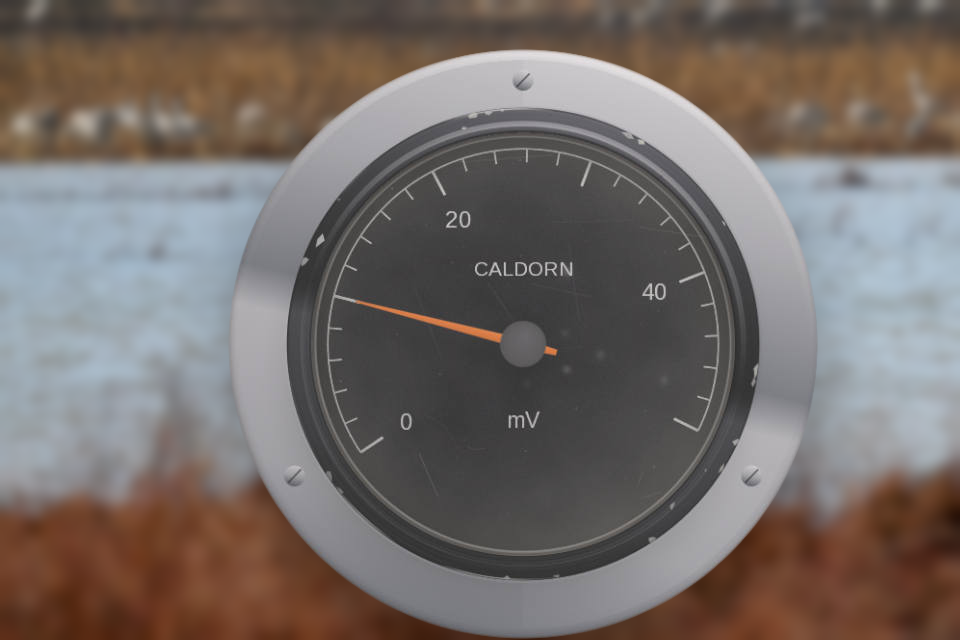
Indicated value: 10 mV
